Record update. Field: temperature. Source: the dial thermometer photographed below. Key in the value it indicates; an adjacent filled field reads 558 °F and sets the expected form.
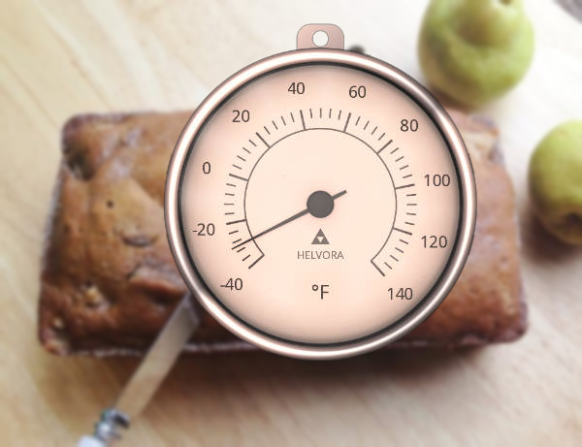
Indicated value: -30 °F
